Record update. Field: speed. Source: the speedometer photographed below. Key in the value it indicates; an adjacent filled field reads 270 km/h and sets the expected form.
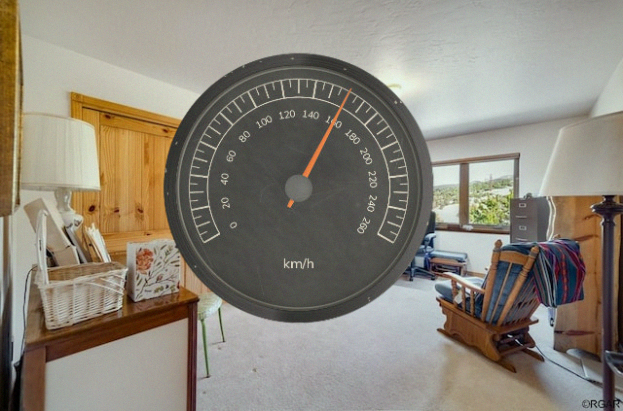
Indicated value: 160 km/h
